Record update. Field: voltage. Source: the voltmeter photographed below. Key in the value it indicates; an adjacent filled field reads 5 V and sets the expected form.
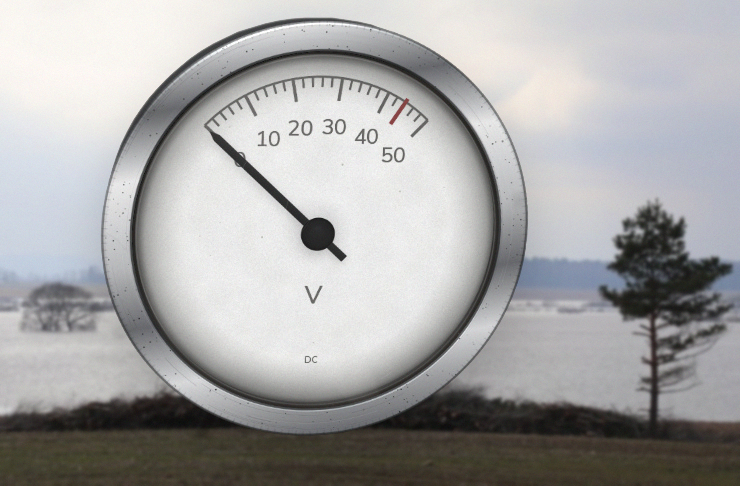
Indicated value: 0 V
